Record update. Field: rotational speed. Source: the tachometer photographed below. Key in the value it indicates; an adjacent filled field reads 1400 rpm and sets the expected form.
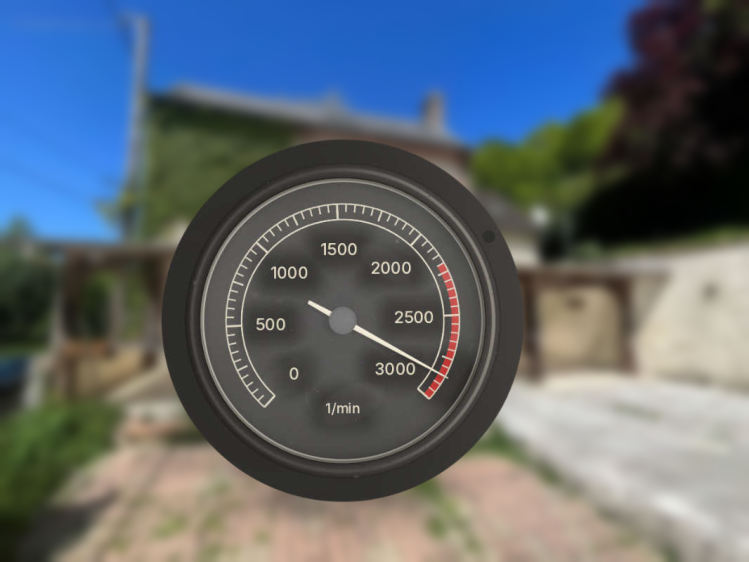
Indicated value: 2850 rpm
